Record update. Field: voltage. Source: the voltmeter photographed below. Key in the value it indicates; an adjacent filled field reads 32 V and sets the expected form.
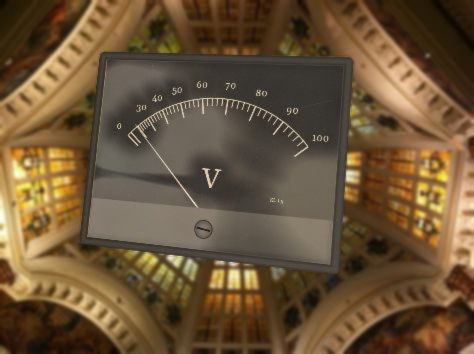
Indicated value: 20 V
